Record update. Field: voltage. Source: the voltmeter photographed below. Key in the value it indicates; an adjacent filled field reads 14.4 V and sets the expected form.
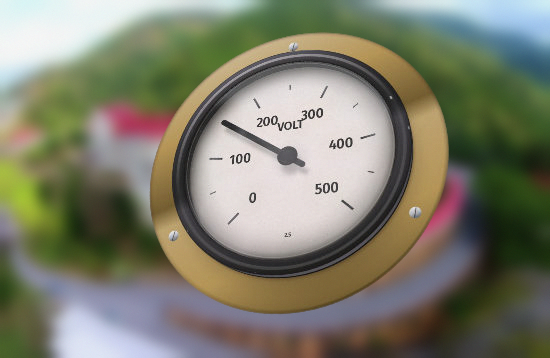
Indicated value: 150 V
